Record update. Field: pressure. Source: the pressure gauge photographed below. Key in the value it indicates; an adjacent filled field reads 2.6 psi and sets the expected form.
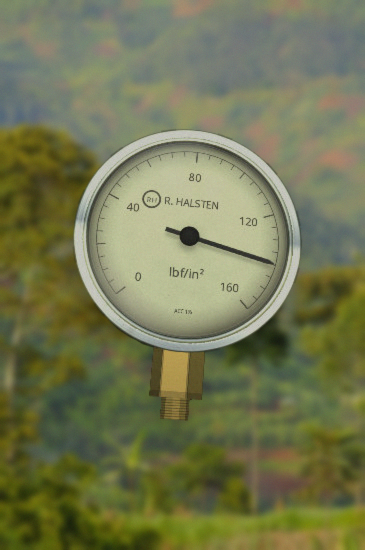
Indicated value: 140 psi
